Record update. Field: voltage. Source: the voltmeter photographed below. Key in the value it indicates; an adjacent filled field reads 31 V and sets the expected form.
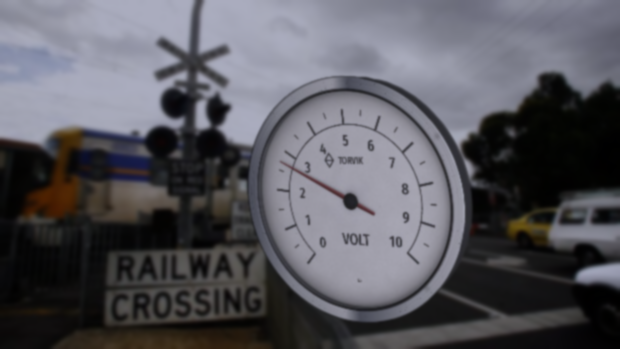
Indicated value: 2.75 V
